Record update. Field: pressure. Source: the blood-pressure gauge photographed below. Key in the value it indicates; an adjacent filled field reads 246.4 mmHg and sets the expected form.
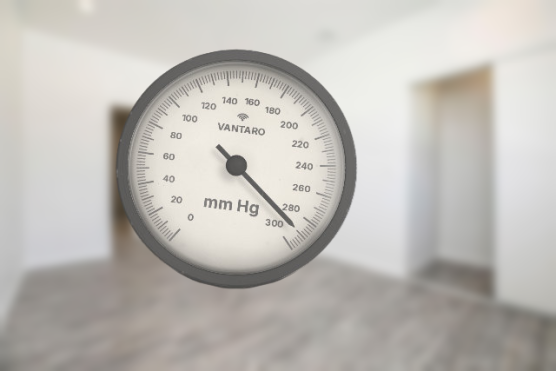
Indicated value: 290 mmHg
